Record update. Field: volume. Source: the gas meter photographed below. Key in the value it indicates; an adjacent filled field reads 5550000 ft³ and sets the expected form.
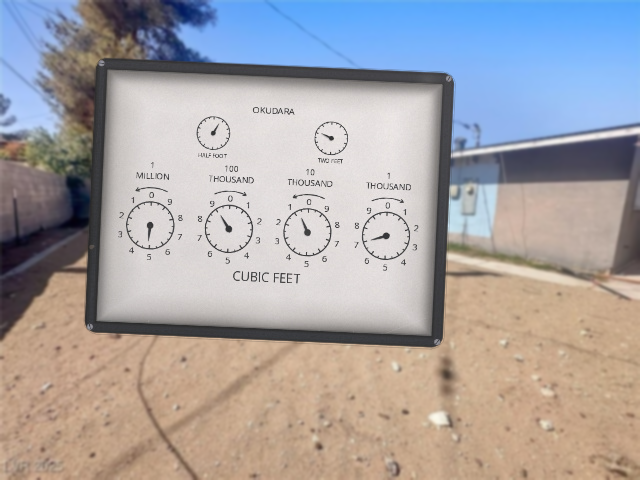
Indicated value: 490700 ft³
